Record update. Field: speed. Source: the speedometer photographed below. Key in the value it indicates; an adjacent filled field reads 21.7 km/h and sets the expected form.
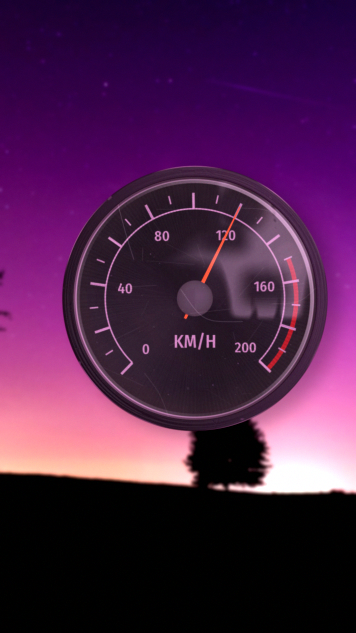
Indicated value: 120 km/h
